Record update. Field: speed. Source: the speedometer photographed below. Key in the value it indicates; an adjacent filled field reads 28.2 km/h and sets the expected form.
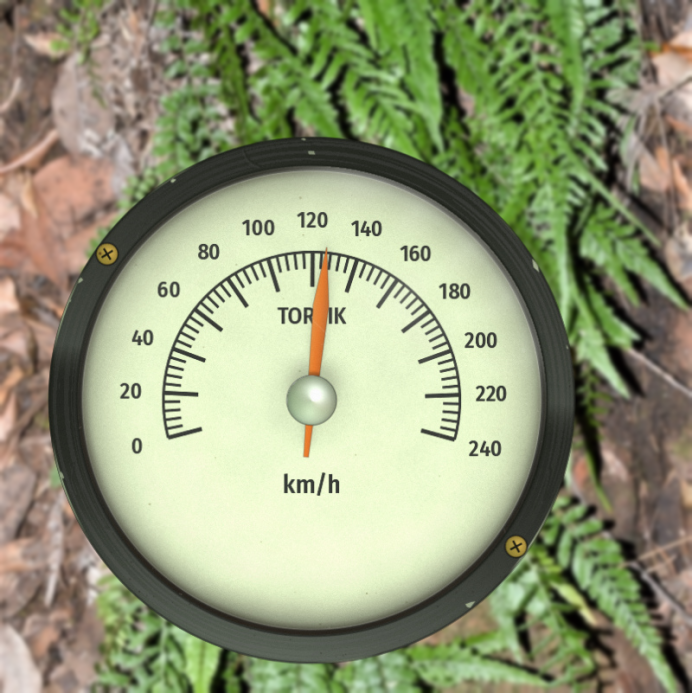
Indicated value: 126 km/h
